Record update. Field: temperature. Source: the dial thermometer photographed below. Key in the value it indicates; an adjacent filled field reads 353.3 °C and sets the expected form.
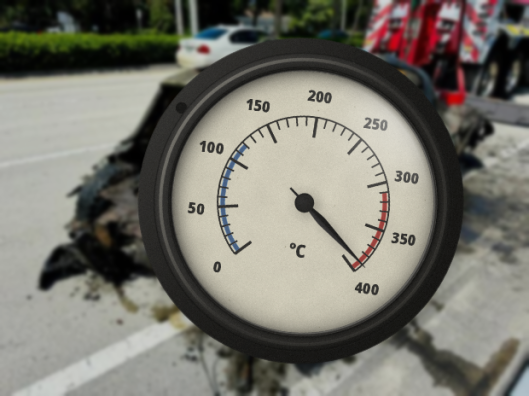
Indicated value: 390 °C
